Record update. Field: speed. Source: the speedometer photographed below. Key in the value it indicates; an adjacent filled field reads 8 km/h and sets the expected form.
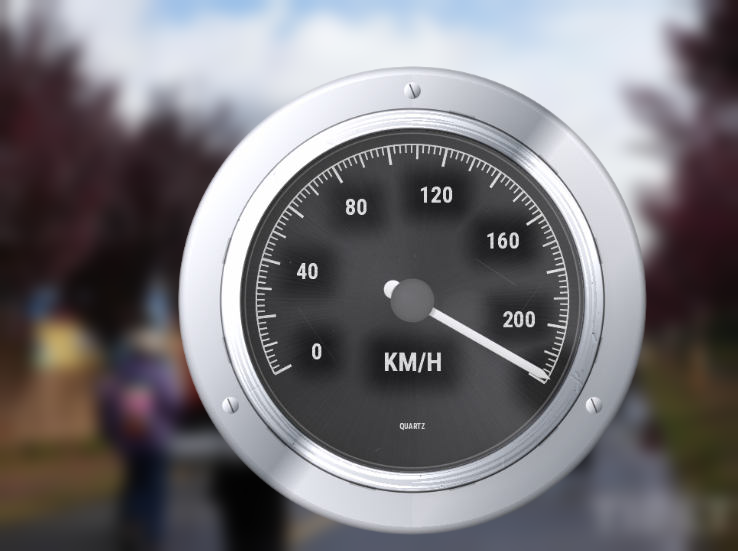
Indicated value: 218 km/h
